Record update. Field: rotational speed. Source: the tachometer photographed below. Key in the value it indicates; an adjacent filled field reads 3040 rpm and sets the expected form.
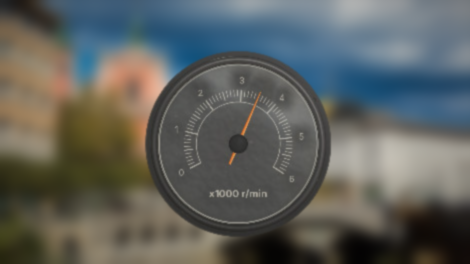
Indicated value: 3500 rpm
